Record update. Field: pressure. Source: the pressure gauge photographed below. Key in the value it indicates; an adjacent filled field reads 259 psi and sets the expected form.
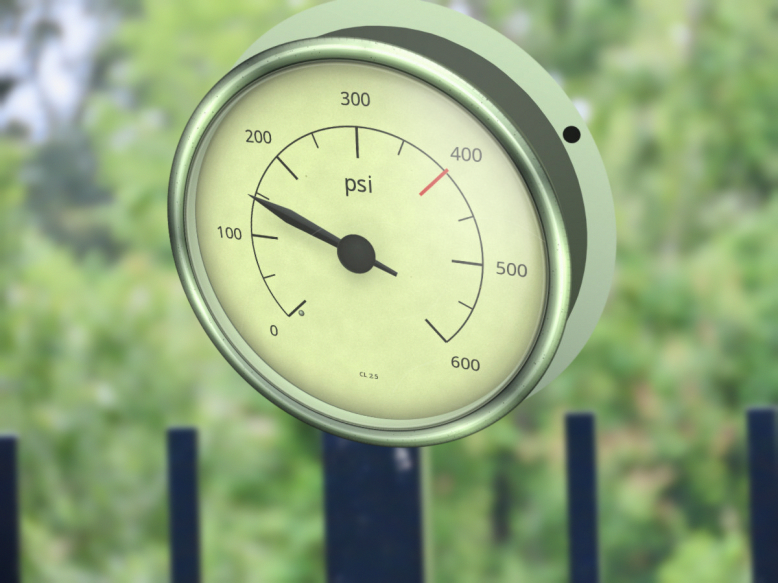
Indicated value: 150 psi
